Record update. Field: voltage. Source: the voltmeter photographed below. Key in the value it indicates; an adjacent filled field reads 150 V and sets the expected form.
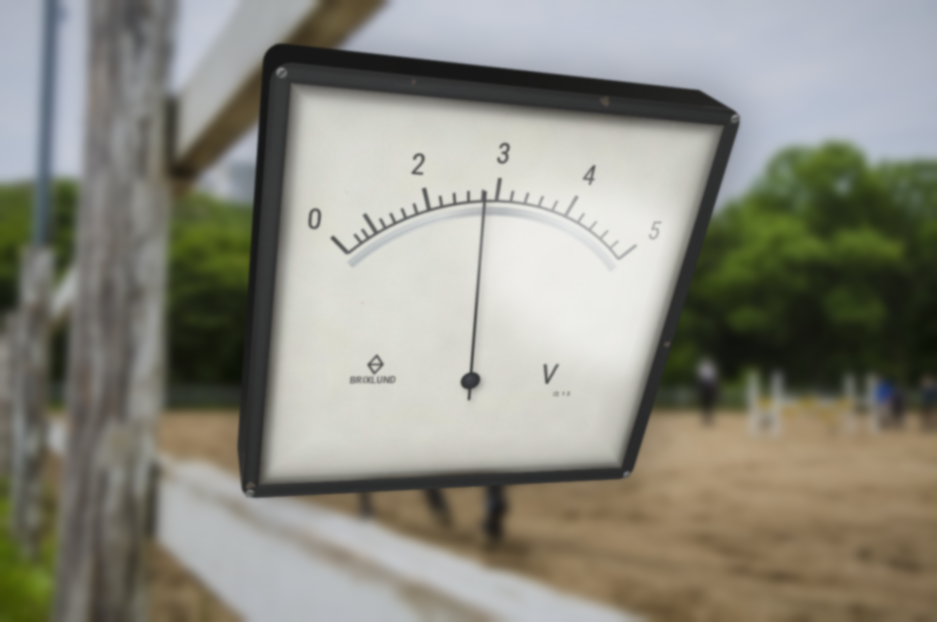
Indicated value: 2.8 V
